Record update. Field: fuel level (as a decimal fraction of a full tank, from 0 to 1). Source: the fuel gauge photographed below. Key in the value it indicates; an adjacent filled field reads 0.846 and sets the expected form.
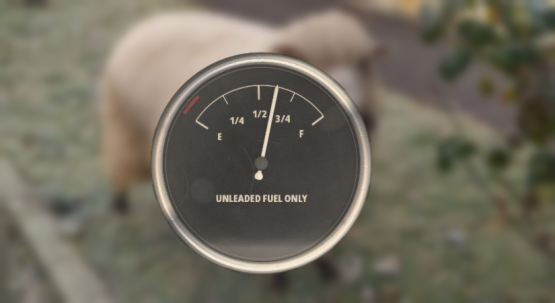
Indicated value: 0.625
